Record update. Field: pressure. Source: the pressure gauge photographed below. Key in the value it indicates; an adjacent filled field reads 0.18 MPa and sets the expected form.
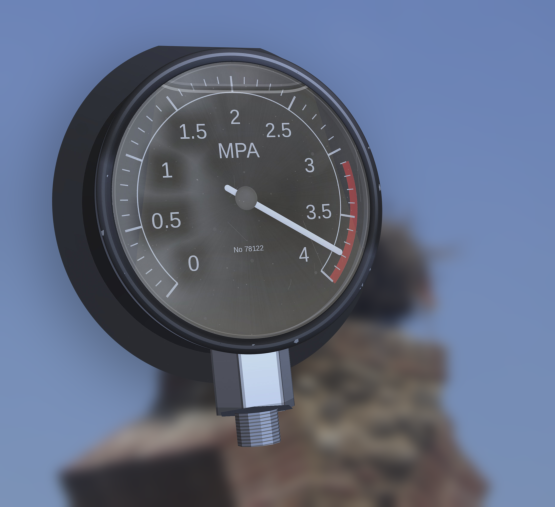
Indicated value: 3.8 MPa
